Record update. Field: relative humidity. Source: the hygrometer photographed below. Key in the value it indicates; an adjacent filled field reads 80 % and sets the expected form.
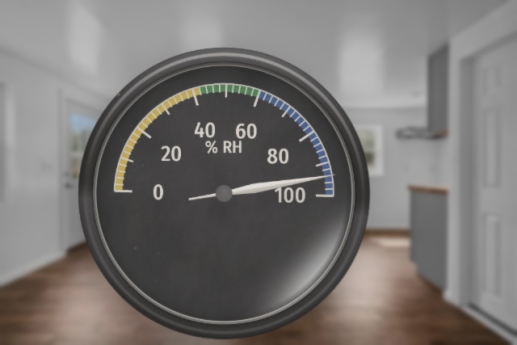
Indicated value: 94 %
